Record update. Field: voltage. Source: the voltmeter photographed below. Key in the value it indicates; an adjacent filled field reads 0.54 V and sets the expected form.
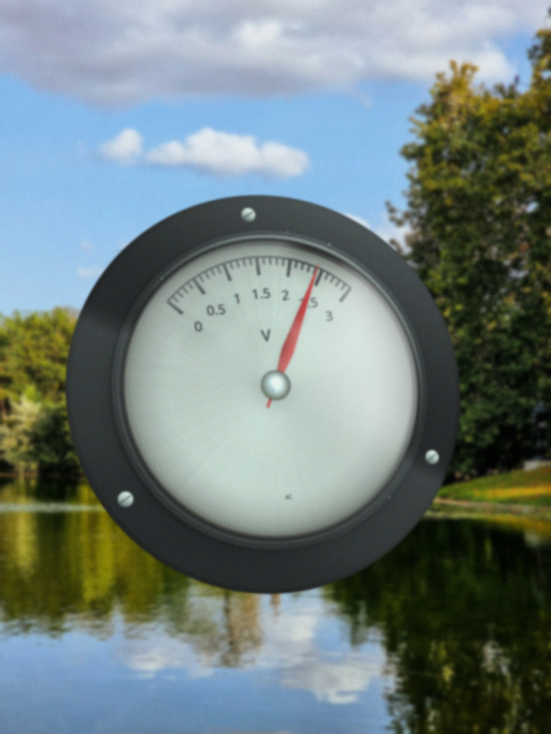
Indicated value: 2.4 V
